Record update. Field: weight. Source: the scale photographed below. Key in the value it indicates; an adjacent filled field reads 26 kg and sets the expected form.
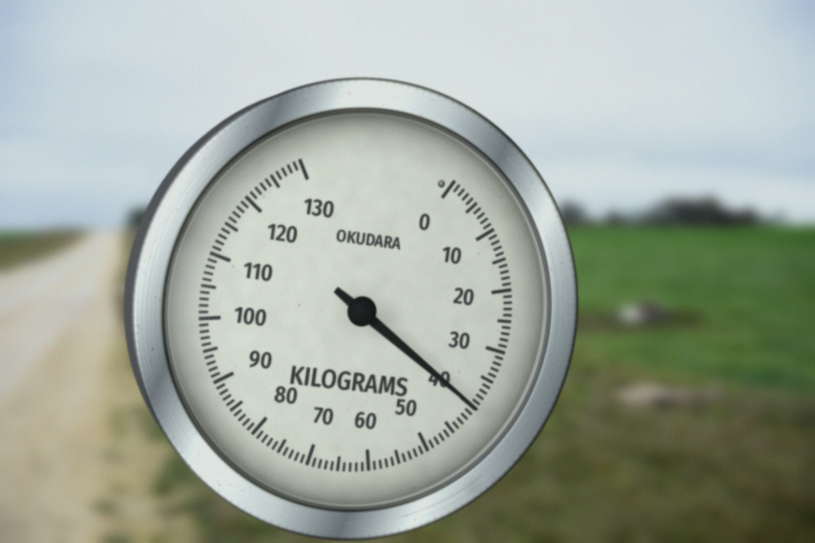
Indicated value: 40 kg
